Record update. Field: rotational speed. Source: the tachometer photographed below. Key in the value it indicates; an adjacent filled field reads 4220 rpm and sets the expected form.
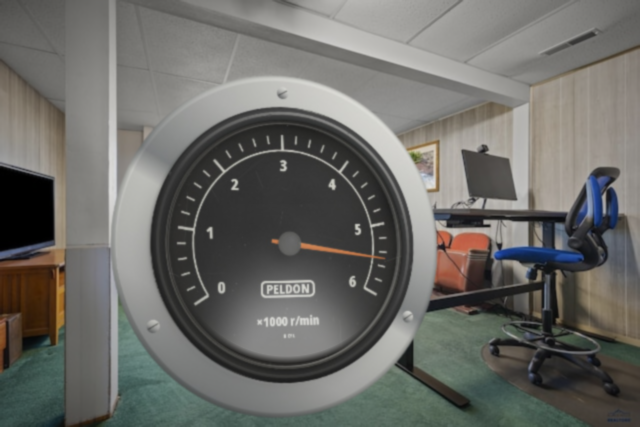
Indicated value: 5500 rpm
